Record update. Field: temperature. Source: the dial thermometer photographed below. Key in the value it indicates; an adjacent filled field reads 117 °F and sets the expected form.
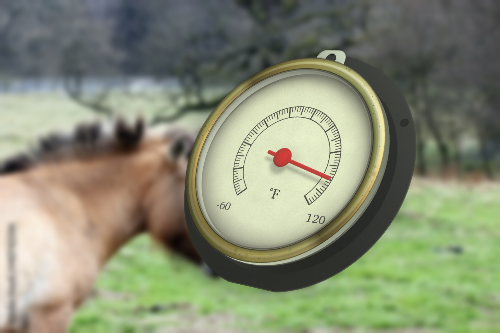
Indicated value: 100 °F
